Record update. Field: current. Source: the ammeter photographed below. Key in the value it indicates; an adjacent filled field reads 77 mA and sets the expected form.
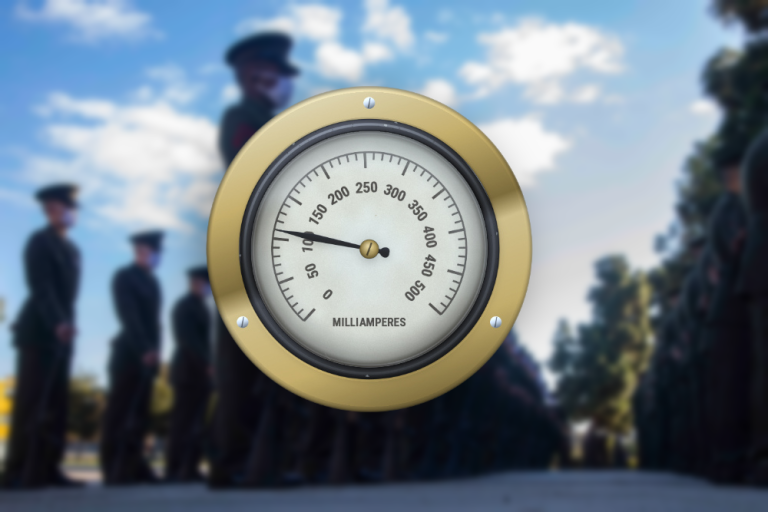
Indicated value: 110 mA
